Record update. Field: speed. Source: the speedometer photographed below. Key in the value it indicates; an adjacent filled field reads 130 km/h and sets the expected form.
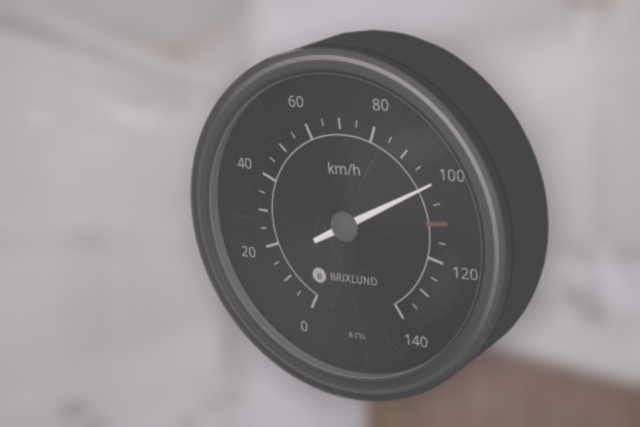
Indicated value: 100 km/h
